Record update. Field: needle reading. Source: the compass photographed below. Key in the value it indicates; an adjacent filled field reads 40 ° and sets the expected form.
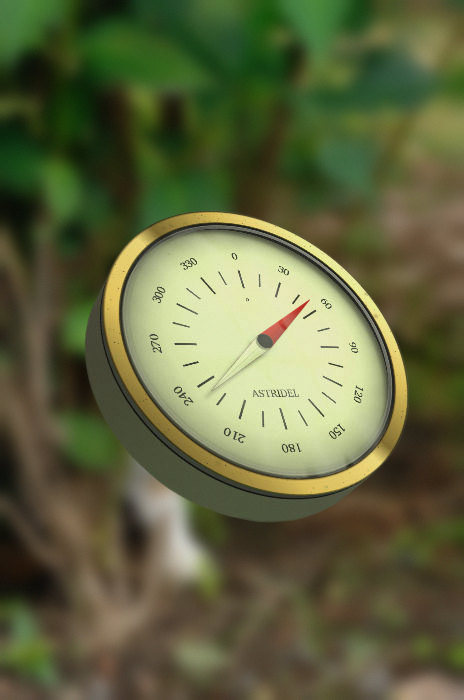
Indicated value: 52.5 °
